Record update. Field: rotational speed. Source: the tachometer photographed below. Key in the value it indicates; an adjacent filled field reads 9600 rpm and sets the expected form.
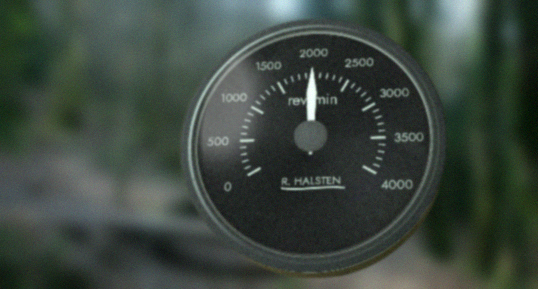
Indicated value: 2000 rpm
